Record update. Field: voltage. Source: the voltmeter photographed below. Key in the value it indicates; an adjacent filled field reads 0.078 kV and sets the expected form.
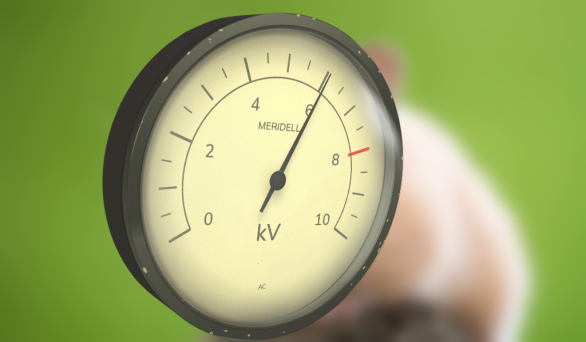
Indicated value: 6 kV
